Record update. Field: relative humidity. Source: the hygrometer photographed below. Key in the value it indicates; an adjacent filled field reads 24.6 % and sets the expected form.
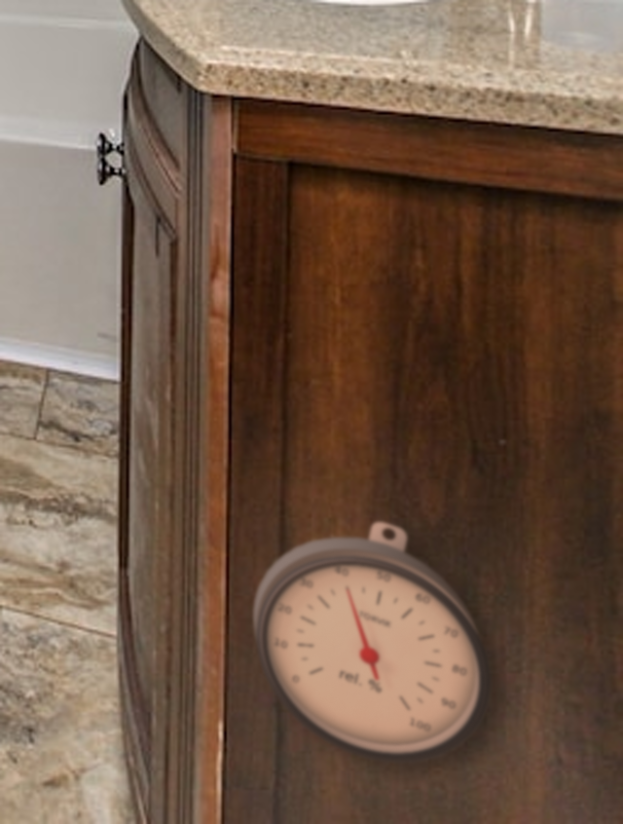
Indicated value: 40 %
